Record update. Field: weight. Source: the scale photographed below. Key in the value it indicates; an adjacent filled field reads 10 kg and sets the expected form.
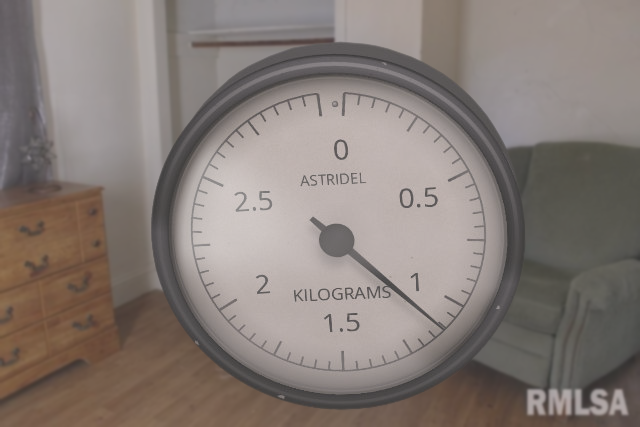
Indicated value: 1.1 kg
